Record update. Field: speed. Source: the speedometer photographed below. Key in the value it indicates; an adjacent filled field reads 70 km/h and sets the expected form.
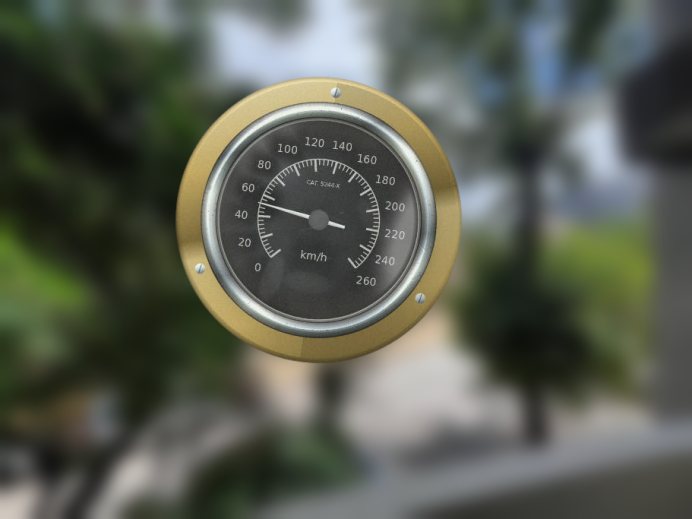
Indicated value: 52 km/h
